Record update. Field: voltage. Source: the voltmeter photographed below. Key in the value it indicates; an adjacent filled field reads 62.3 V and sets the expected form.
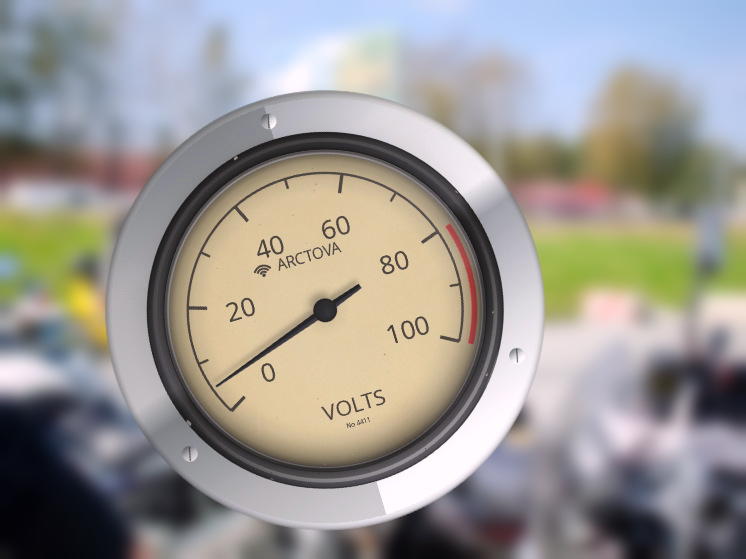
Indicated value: 5 V
